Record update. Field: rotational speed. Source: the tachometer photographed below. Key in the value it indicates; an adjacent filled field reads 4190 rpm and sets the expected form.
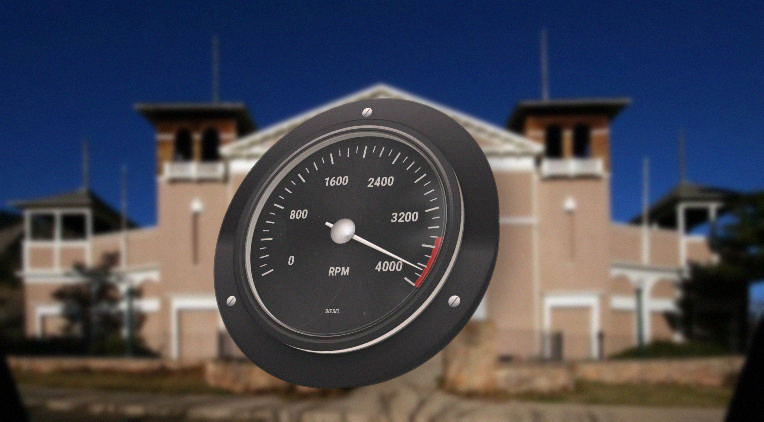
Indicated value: 3850 rpm
